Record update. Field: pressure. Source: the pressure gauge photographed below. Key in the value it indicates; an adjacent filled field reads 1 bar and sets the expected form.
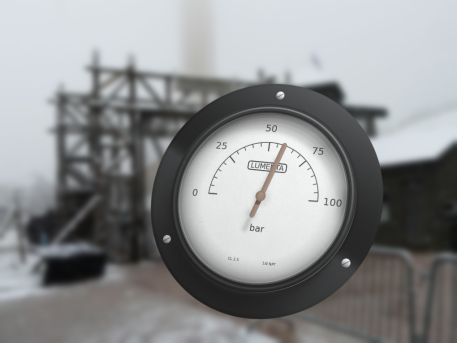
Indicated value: 60 bar
